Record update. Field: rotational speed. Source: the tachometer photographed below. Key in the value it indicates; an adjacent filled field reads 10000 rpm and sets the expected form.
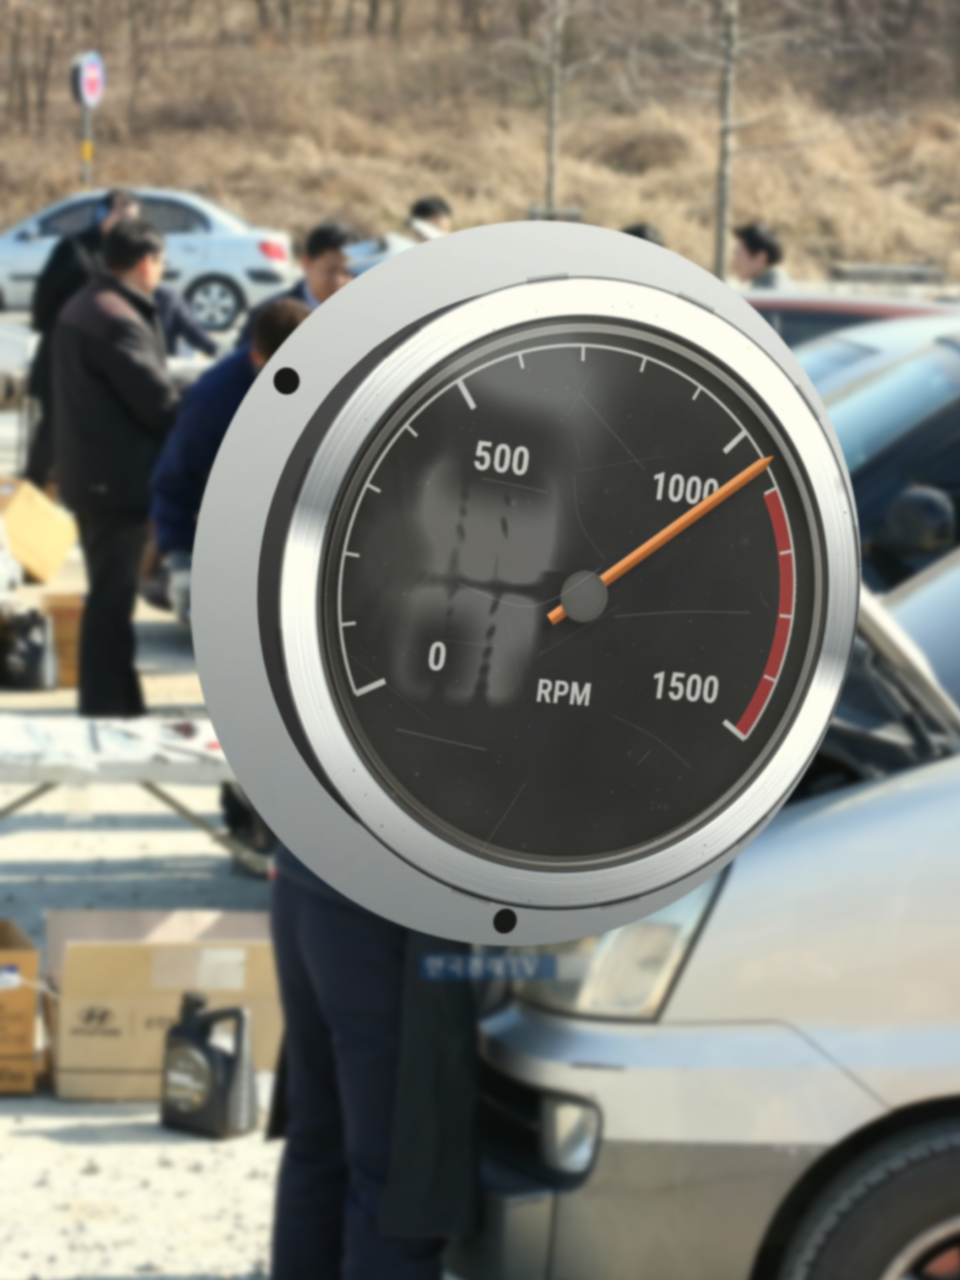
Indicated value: 1050 rpm
